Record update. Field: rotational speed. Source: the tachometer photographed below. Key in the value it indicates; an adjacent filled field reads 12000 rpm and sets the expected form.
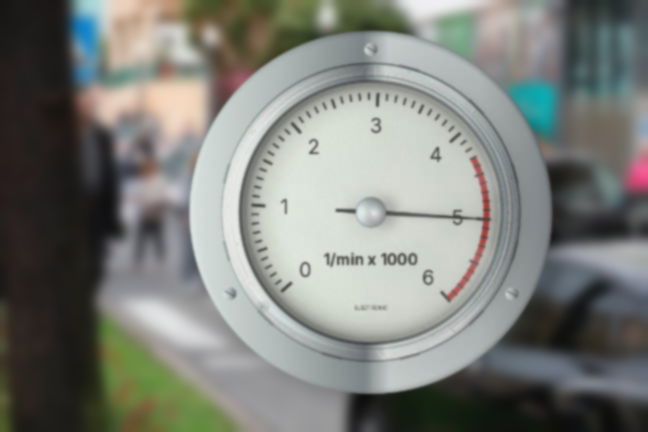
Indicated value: 5000 rpm
